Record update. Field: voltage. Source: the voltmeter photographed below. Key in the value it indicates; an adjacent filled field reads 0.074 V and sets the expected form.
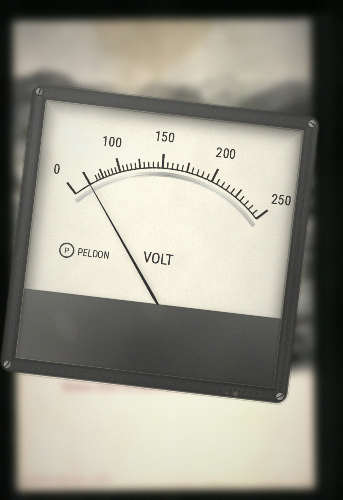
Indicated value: 50 V
